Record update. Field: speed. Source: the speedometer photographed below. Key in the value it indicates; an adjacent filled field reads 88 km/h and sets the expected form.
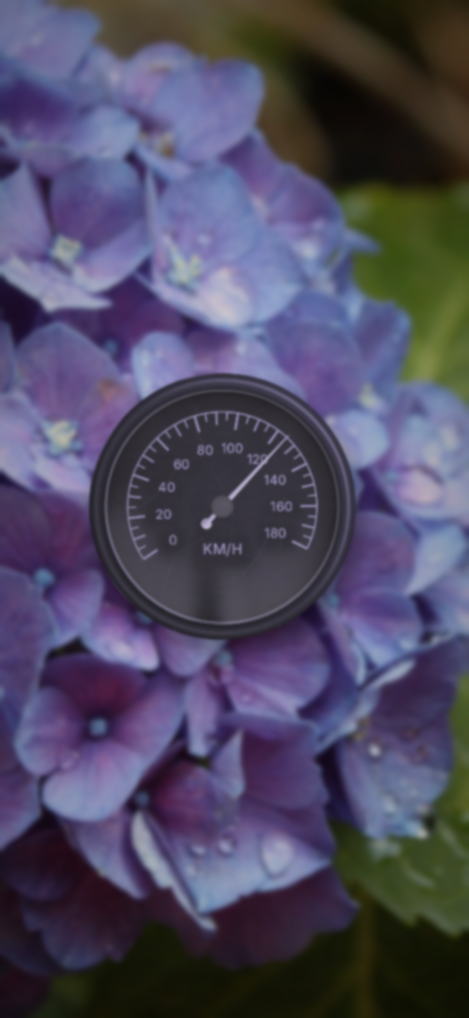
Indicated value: 125 km/h
